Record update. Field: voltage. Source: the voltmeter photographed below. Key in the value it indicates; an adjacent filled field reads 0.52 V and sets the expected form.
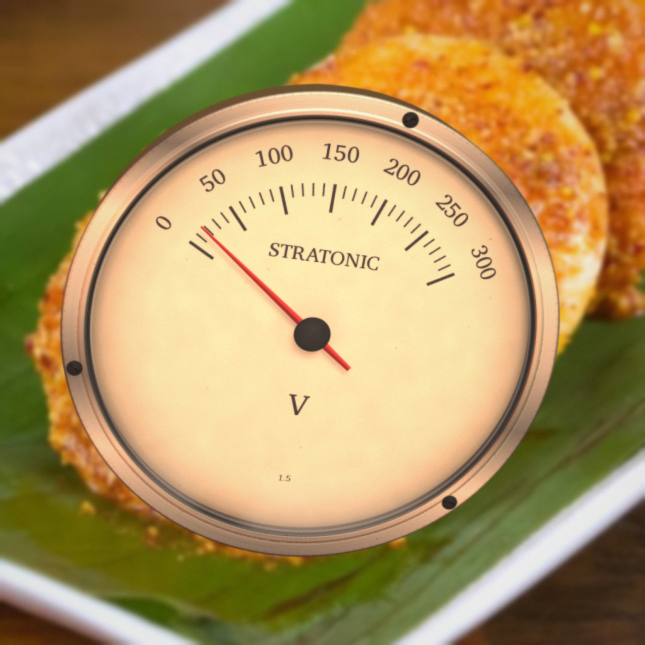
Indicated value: 20 V
